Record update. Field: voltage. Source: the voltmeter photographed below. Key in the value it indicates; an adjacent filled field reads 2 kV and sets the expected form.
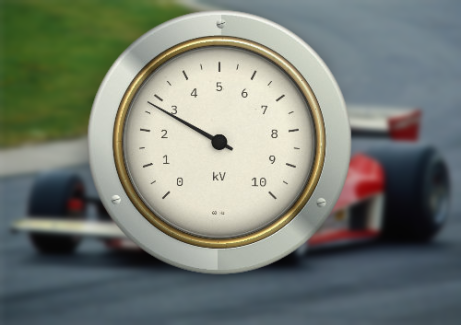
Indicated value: 2.75 kV
